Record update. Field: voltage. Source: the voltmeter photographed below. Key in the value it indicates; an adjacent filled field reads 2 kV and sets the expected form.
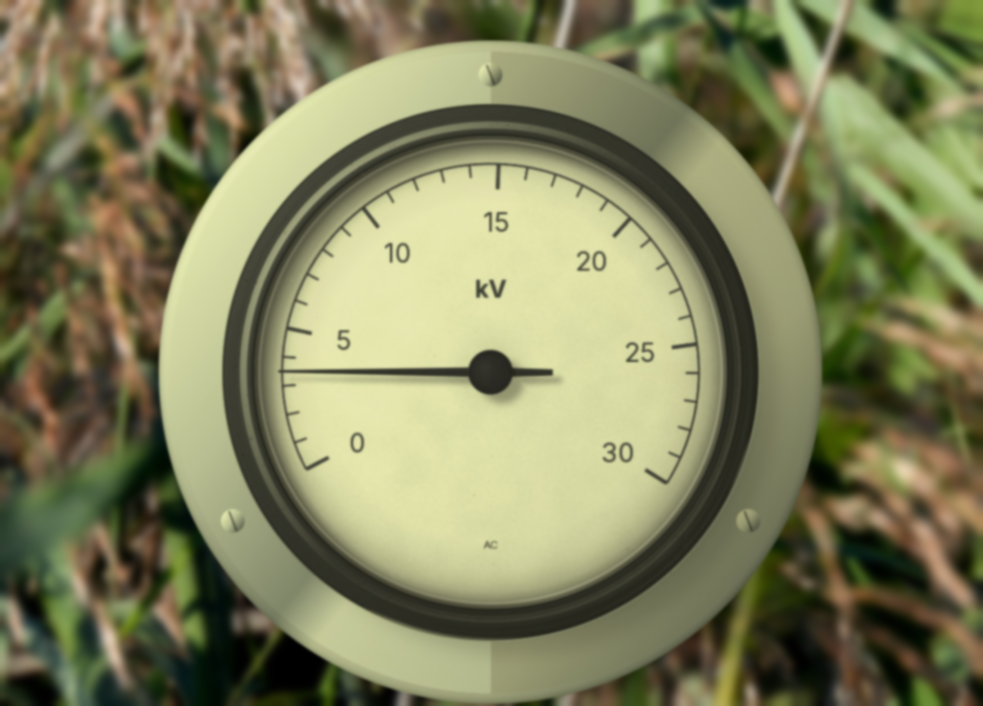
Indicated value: 3.5 kV
